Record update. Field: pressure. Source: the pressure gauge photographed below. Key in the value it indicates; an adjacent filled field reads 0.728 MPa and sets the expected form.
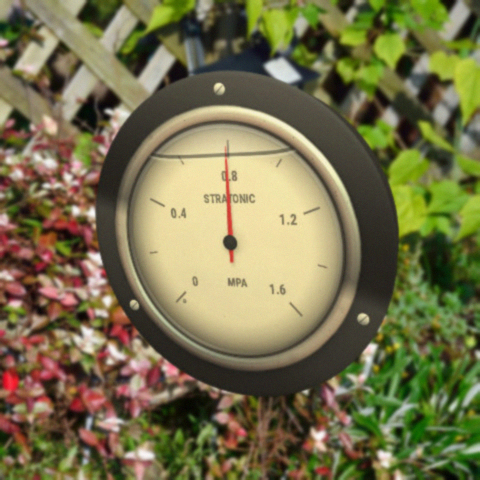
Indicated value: 0.8 MPa
